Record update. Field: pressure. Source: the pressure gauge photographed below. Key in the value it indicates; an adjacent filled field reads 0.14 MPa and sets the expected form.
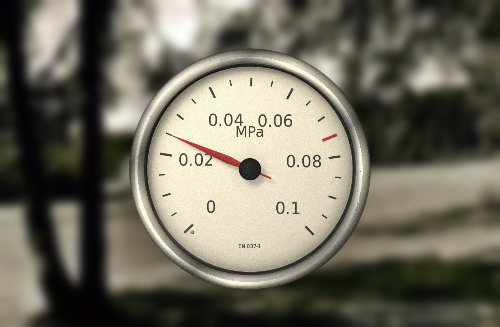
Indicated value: 0.025 MPa
